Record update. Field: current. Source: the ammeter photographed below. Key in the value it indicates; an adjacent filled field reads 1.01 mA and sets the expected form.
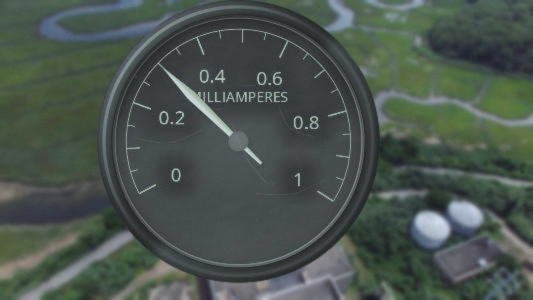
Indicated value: 0.3 mA
